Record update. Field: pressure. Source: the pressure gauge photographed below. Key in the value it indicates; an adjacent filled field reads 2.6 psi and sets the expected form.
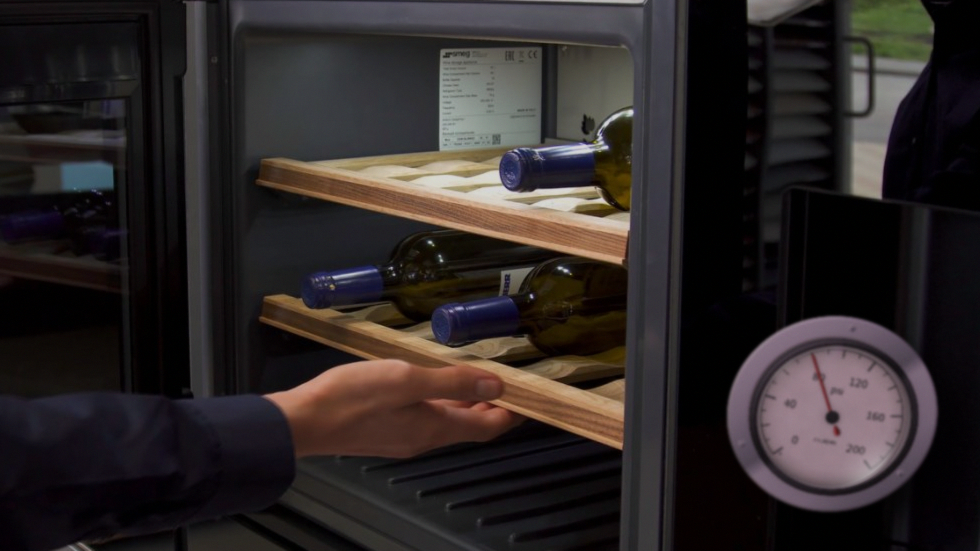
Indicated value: 80 psi
